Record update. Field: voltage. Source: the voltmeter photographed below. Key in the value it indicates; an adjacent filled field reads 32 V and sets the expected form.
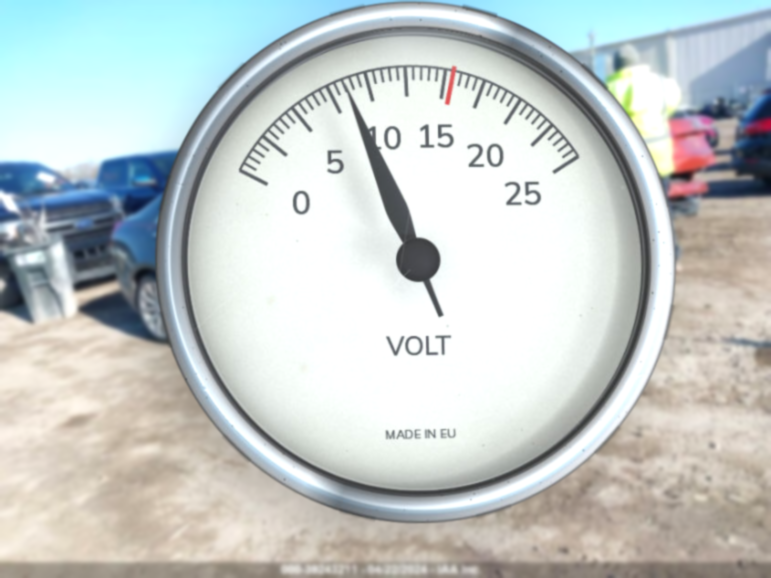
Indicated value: 8.5 V
